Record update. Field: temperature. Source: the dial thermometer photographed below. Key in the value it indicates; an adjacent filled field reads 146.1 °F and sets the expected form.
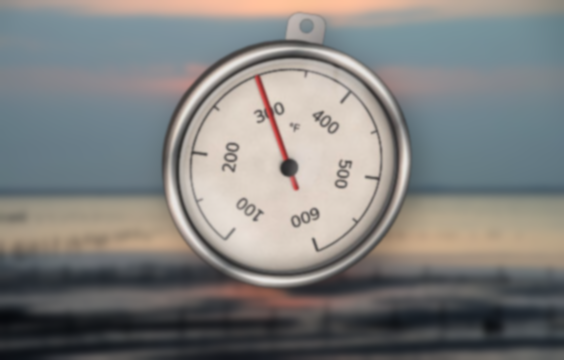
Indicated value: 300 °F
